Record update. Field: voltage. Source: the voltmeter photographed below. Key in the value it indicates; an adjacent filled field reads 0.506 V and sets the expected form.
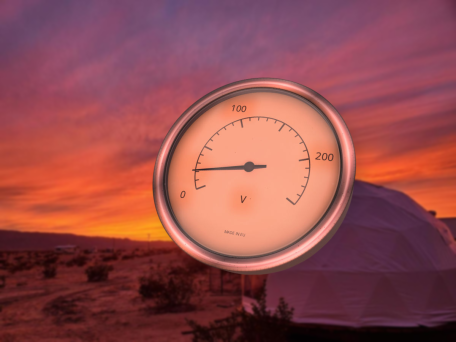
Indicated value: 20 V
